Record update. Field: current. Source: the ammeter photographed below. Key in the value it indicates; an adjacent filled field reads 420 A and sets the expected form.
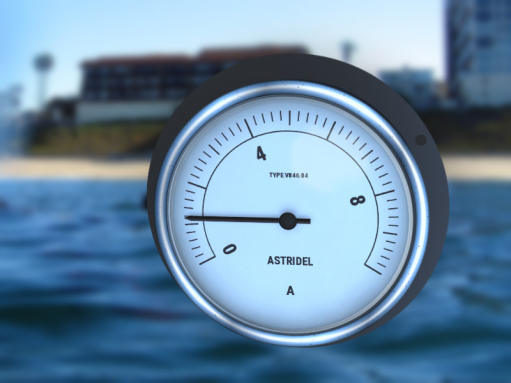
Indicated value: 1.2 A
